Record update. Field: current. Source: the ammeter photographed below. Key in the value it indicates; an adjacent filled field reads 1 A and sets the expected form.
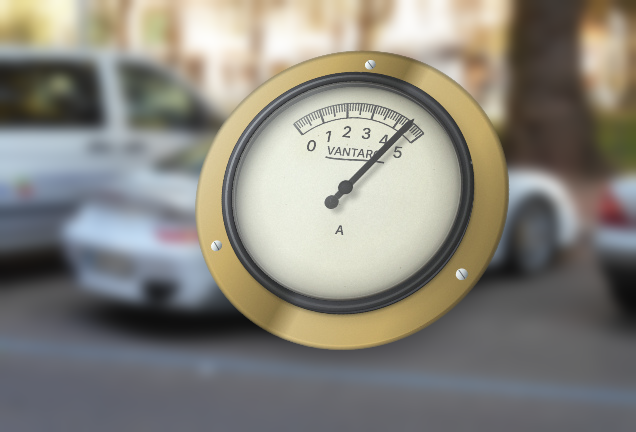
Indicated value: 4.5 A
